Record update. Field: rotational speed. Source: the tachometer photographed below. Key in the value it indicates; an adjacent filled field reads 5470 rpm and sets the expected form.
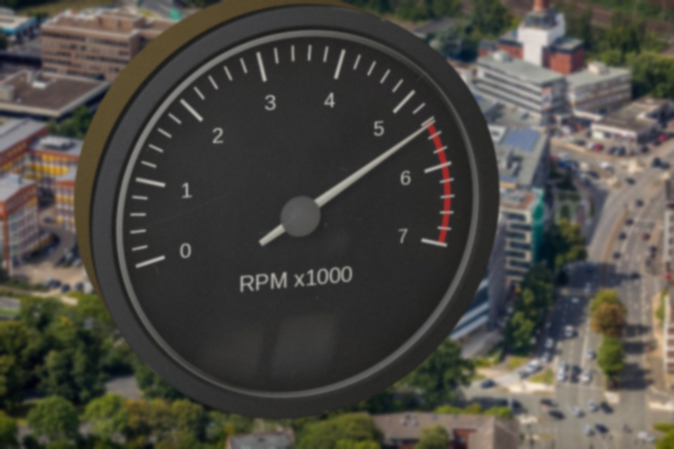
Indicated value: 5400 rpm
